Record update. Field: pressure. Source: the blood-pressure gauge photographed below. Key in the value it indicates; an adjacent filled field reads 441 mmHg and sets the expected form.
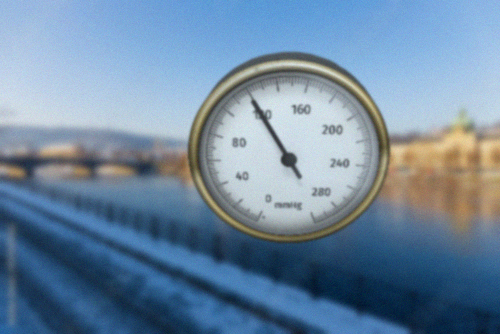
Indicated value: 120 mmHg
